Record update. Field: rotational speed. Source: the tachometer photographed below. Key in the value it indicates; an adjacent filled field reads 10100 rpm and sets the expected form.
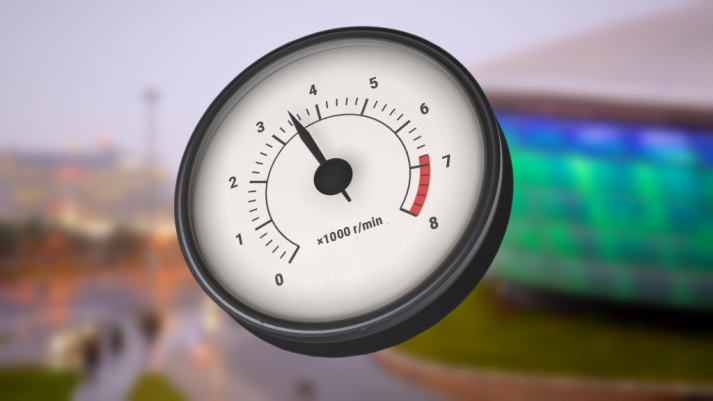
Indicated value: 3500 rpm
